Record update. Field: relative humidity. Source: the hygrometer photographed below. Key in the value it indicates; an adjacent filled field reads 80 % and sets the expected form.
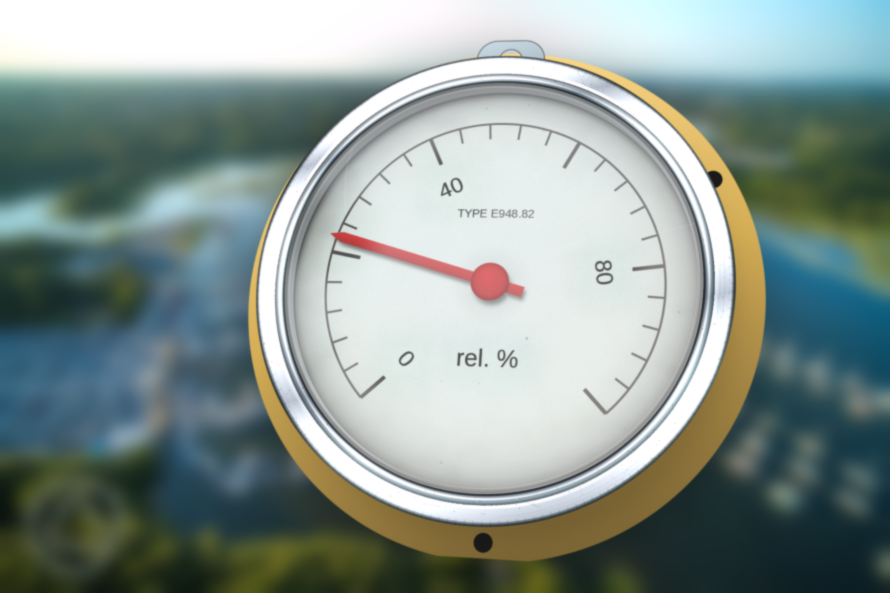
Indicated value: 22 %
